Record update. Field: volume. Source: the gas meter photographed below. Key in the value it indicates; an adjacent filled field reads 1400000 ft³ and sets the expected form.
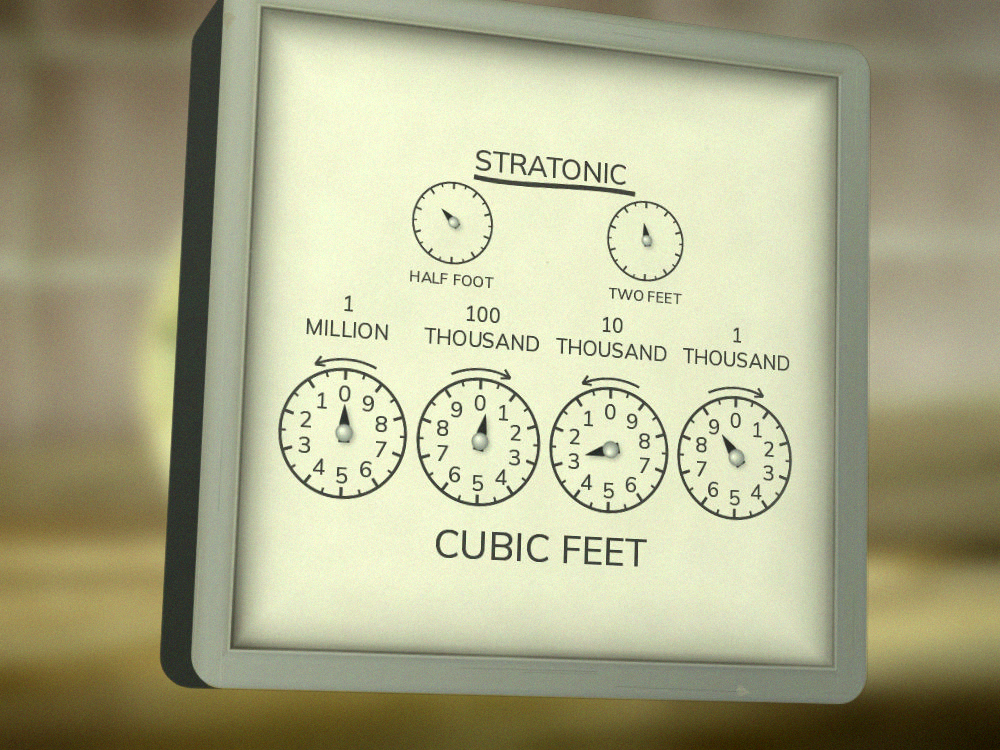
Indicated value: 2900 ft³
